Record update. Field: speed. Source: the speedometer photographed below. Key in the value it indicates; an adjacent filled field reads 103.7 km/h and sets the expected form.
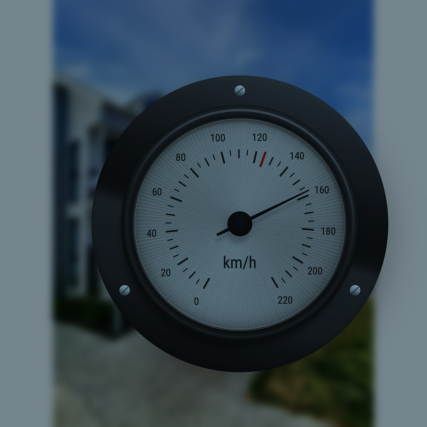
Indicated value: 157.5 km/h
